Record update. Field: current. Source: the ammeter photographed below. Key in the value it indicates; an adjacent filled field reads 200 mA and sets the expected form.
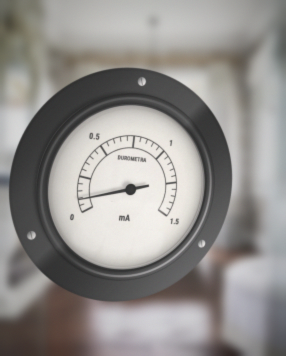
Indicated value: 0.1 mA
